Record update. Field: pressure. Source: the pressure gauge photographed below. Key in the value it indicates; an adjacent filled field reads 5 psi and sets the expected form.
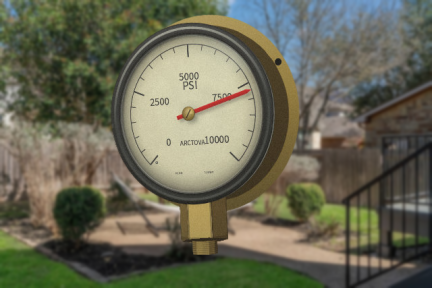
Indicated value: 7750 psi
